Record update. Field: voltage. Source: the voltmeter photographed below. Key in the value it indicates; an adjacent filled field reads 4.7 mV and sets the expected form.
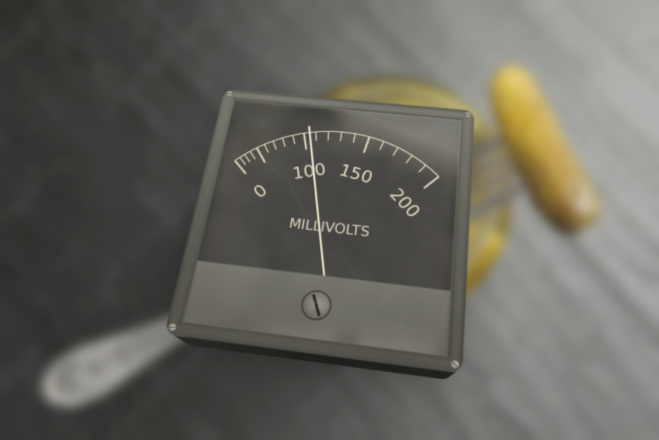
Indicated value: 105 mV
